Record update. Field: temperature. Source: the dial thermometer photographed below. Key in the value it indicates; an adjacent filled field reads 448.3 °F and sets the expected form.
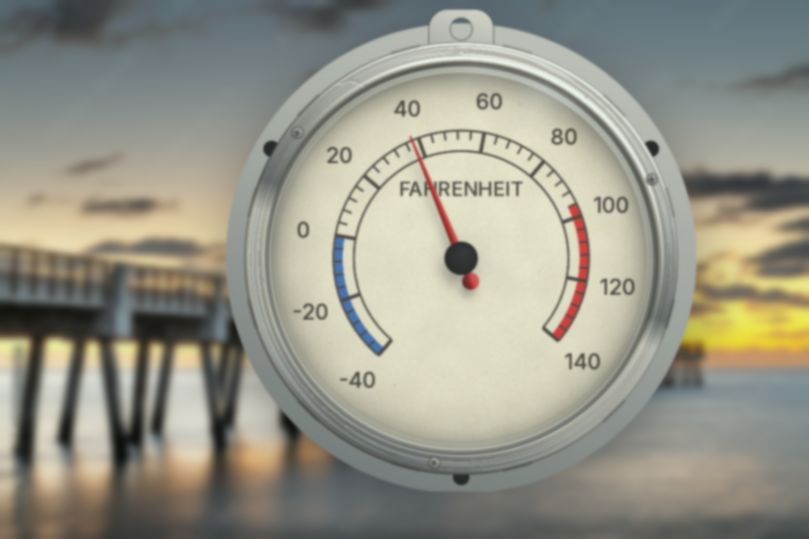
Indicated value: 38 °F
